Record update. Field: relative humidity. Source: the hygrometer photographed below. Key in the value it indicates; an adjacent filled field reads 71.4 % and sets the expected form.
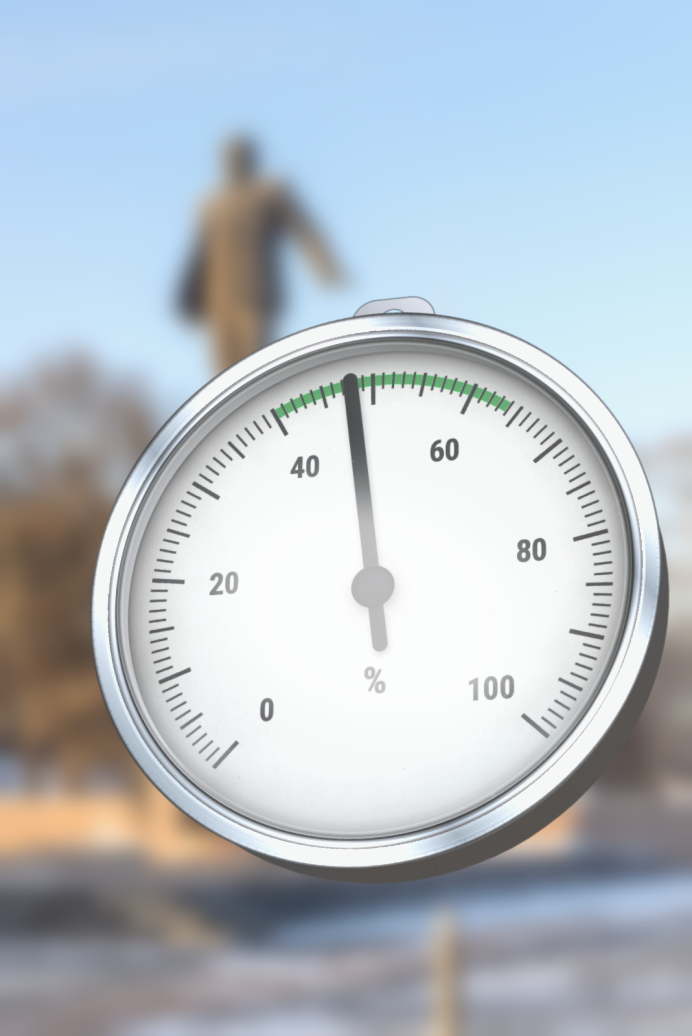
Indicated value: 48 %
